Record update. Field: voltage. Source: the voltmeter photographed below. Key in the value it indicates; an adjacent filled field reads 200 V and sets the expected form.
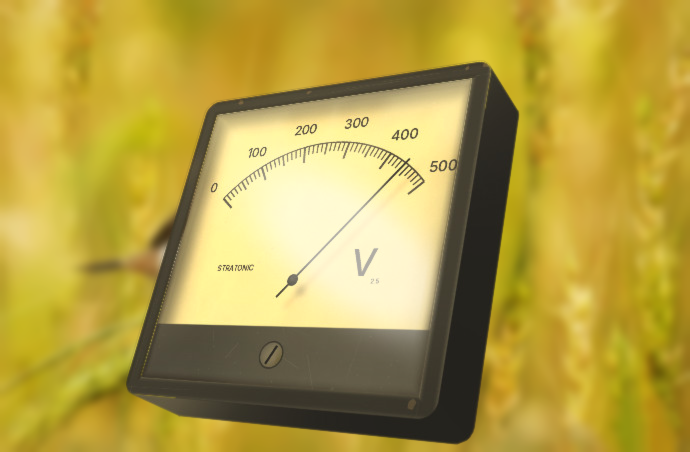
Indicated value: 450 V
